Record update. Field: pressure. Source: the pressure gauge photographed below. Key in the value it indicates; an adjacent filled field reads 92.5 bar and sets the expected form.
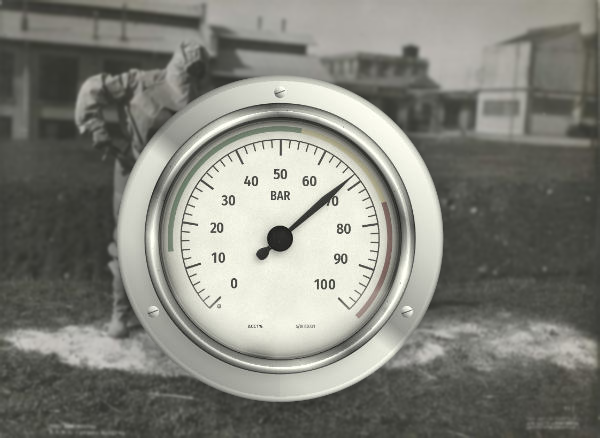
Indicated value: 68 bar
